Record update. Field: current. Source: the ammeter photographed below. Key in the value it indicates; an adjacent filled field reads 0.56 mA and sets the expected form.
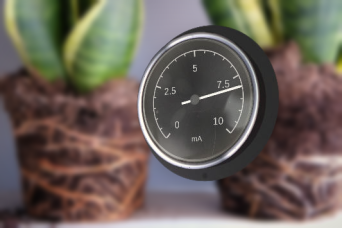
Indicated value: 8 mA
